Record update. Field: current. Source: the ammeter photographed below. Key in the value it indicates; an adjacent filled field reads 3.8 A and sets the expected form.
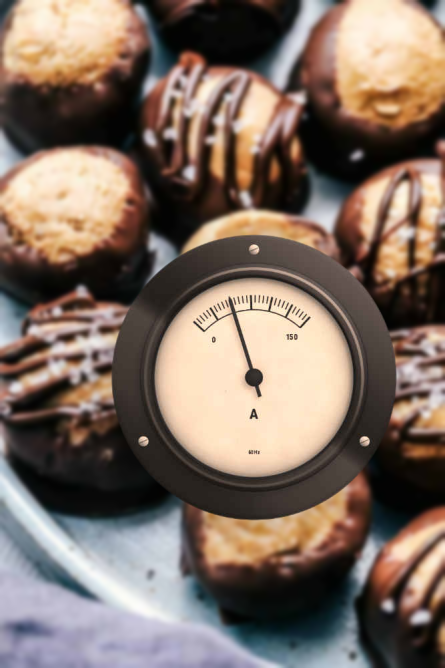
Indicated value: 50 A
